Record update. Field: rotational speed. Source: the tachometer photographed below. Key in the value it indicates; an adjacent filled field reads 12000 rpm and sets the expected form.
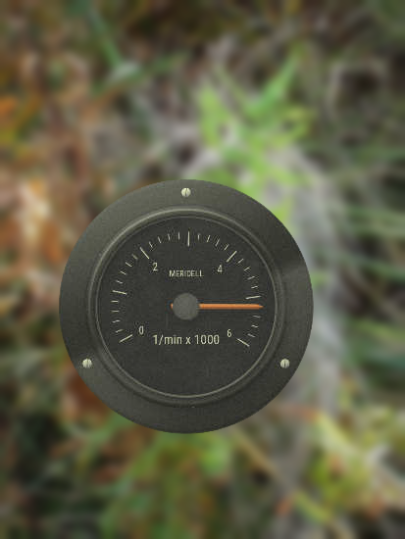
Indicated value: 5200 rpm
